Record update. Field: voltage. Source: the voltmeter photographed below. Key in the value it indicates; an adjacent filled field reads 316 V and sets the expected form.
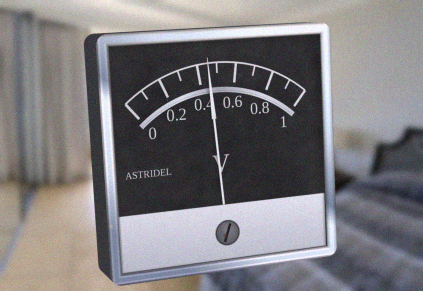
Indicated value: 0.45 V
